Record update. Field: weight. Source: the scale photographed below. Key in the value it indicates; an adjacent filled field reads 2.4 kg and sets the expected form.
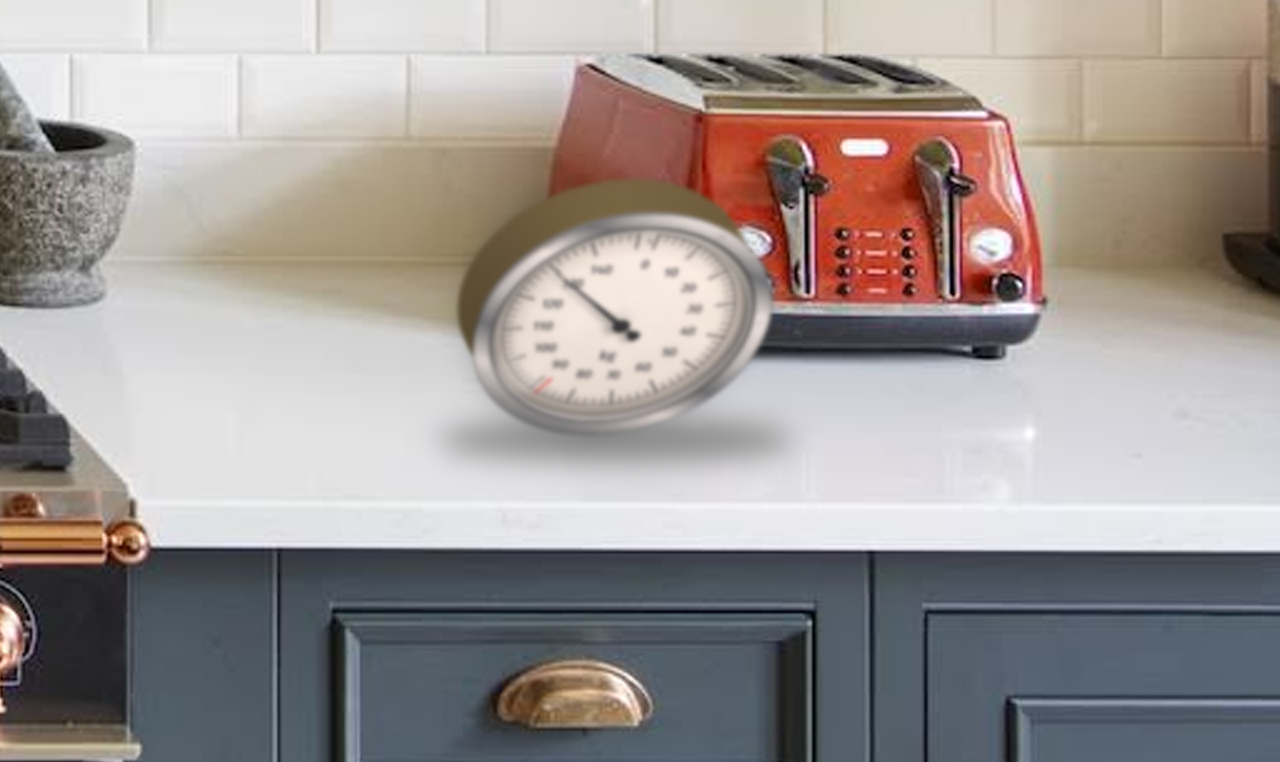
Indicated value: 130 kg
